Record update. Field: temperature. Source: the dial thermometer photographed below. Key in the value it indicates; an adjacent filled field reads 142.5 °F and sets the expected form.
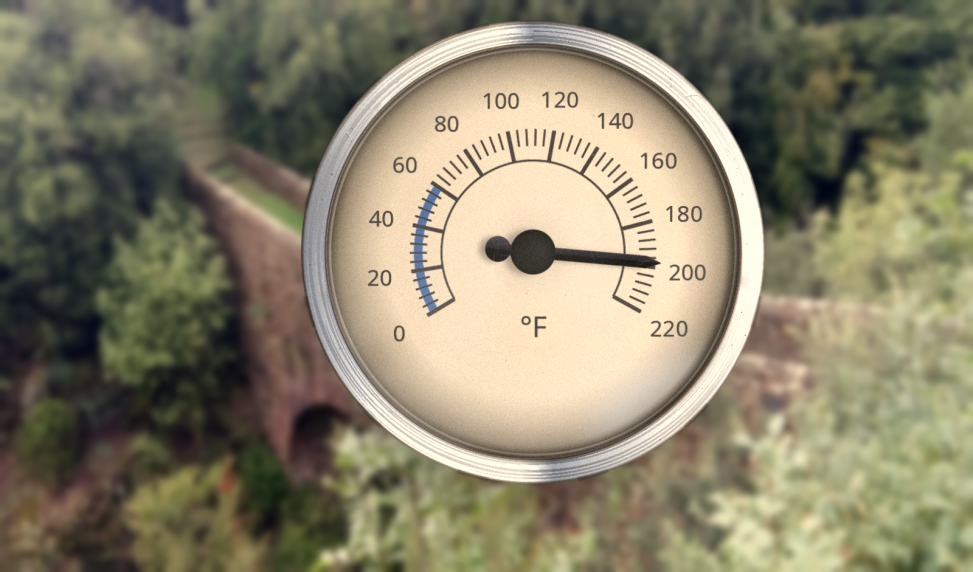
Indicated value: 198 °F
